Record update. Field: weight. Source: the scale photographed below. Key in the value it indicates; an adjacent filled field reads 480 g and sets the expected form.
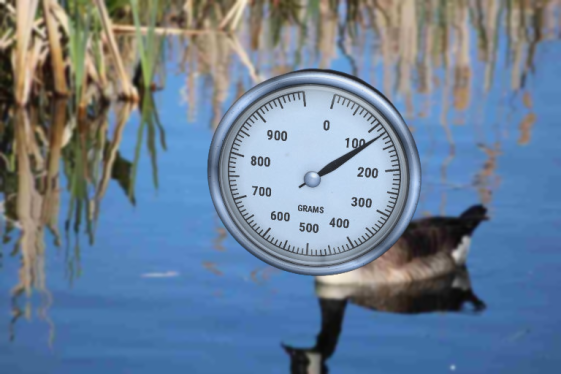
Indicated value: 120 g
